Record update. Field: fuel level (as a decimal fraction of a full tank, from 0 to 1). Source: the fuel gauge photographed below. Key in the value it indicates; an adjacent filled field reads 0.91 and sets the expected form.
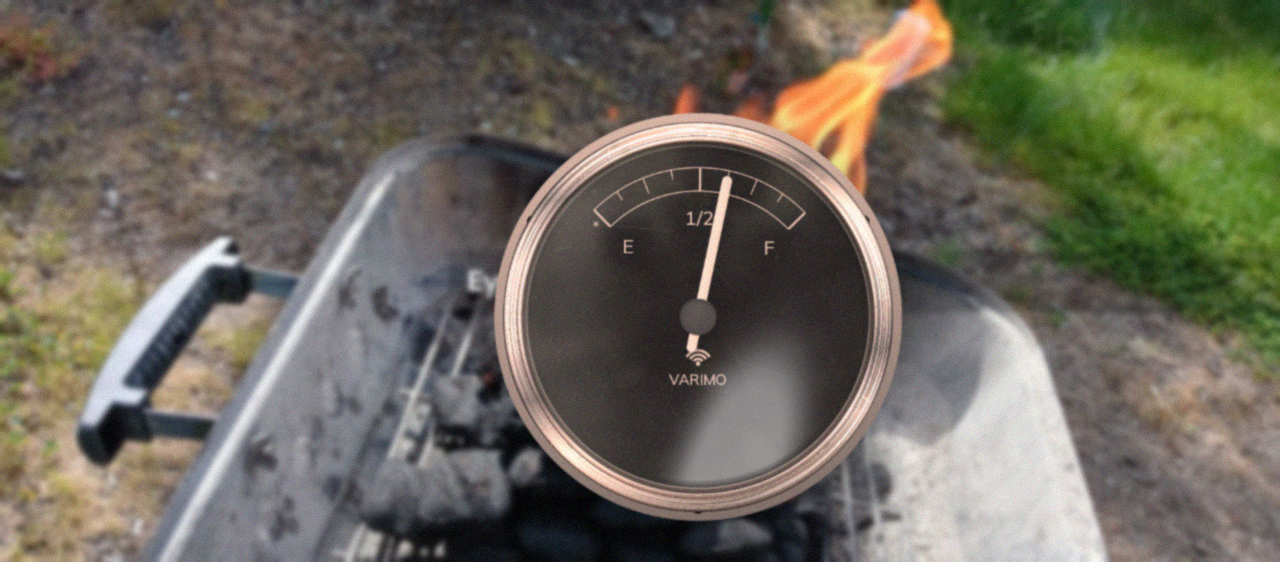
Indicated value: 0.625
